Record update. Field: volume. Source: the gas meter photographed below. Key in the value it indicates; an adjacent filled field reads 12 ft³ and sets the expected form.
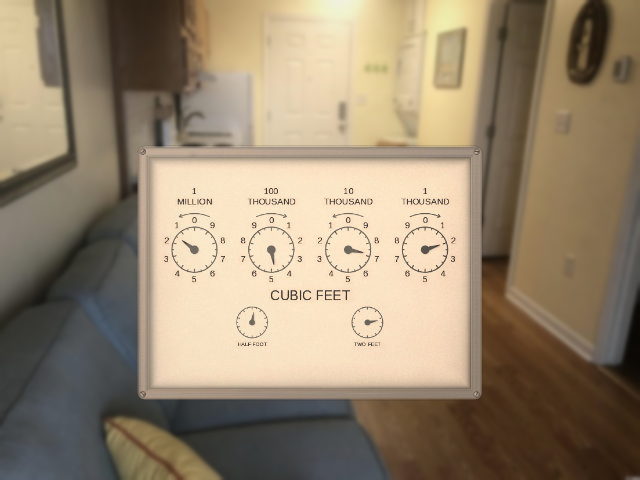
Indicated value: 147200 ft³
